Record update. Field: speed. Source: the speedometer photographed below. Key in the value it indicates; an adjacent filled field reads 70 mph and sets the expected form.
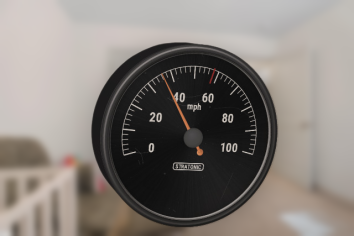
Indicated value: 36 mph
